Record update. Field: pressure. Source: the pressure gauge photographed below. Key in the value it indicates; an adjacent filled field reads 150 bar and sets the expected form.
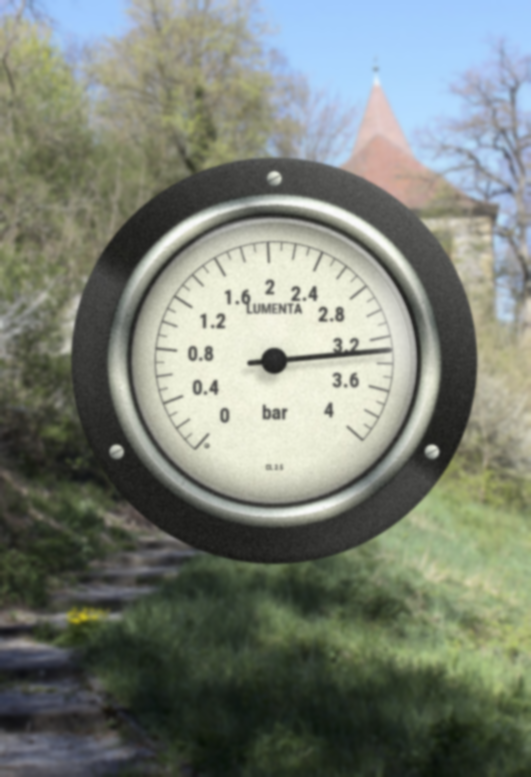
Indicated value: 3.3 bar
